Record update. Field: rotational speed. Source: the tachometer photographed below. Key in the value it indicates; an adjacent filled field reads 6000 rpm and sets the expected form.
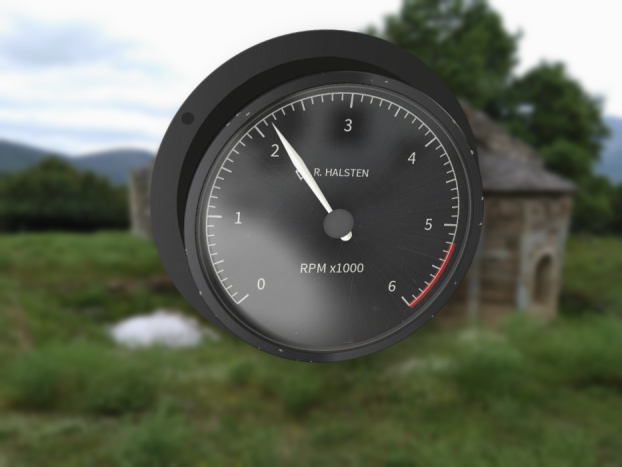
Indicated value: 2150 rpm
